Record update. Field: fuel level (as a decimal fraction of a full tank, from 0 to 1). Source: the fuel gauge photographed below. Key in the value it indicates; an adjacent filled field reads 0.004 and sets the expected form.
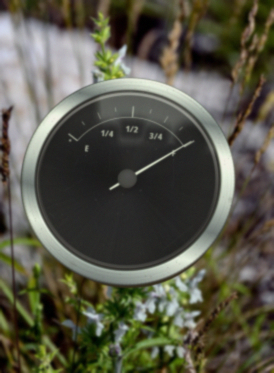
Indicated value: 1
